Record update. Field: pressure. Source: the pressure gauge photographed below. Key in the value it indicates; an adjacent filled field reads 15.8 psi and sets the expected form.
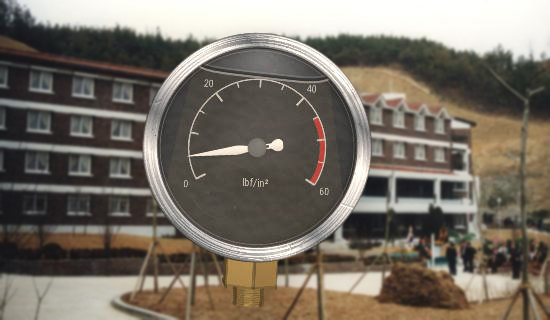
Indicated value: 5 psi
